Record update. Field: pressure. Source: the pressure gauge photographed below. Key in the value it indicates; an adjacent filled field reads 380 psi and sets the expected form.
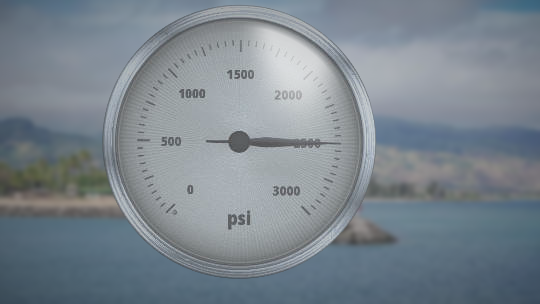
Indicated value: 2500 psi
